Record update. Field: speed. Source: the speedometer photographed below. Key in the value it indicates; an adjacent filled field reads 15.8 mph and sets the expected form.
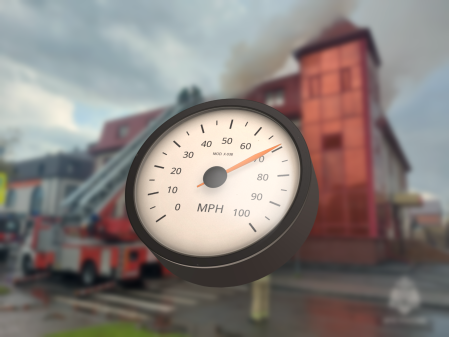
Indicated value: 70 mph
